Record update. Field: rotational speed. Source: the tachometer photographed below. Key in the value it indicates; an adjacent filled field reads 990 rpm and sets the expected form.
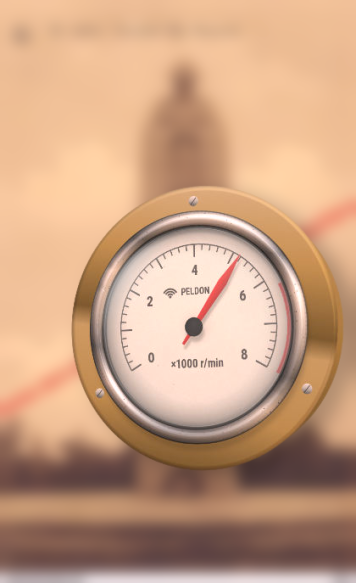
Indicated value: 5200 rpm
